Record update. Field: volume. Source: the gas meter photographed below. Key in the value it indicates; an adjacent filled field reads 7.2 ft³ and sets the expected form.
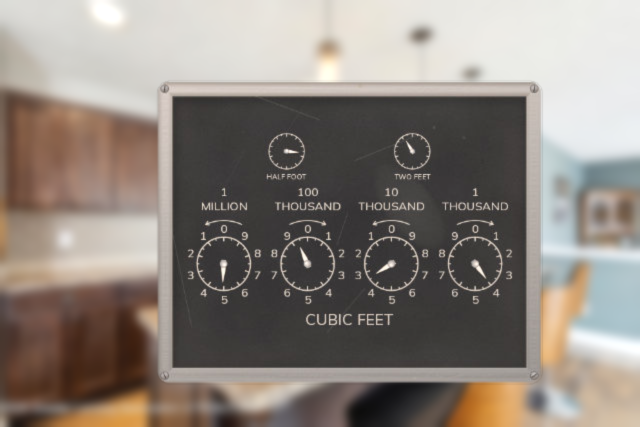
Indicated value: 493400 ft³
